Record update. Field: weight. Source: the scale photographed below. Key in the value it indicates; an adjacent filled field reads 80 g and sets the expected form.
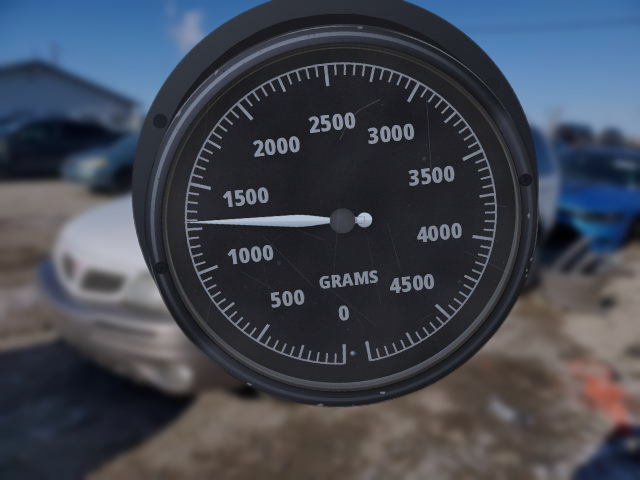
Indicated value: 1300 g
